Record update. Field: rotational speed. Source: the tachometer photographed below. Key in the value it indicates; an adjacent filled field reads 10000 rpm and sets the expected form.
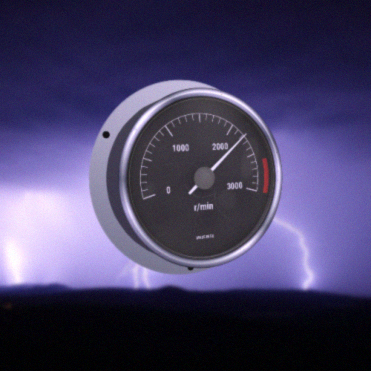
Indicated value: 2200 rpm
